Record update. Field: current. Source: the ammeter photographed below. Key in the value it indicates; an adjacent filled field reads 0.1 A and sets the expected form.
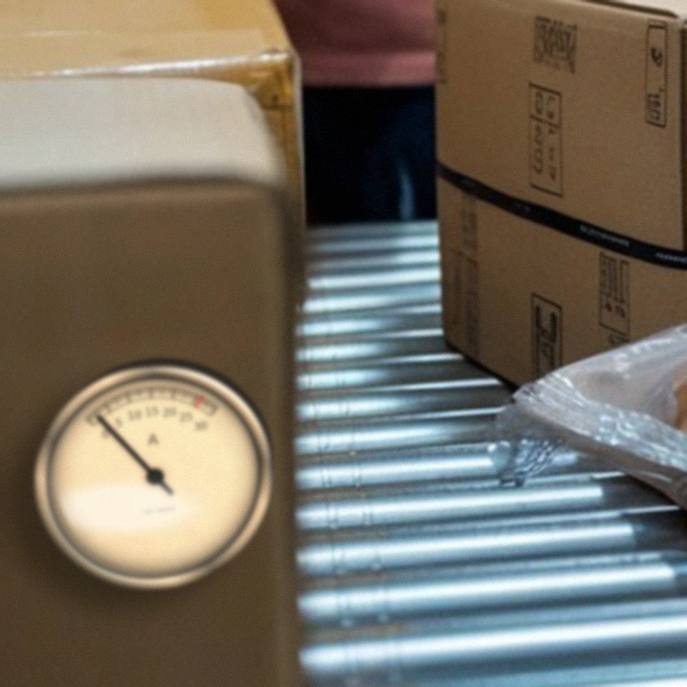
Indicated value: 2.5 A
